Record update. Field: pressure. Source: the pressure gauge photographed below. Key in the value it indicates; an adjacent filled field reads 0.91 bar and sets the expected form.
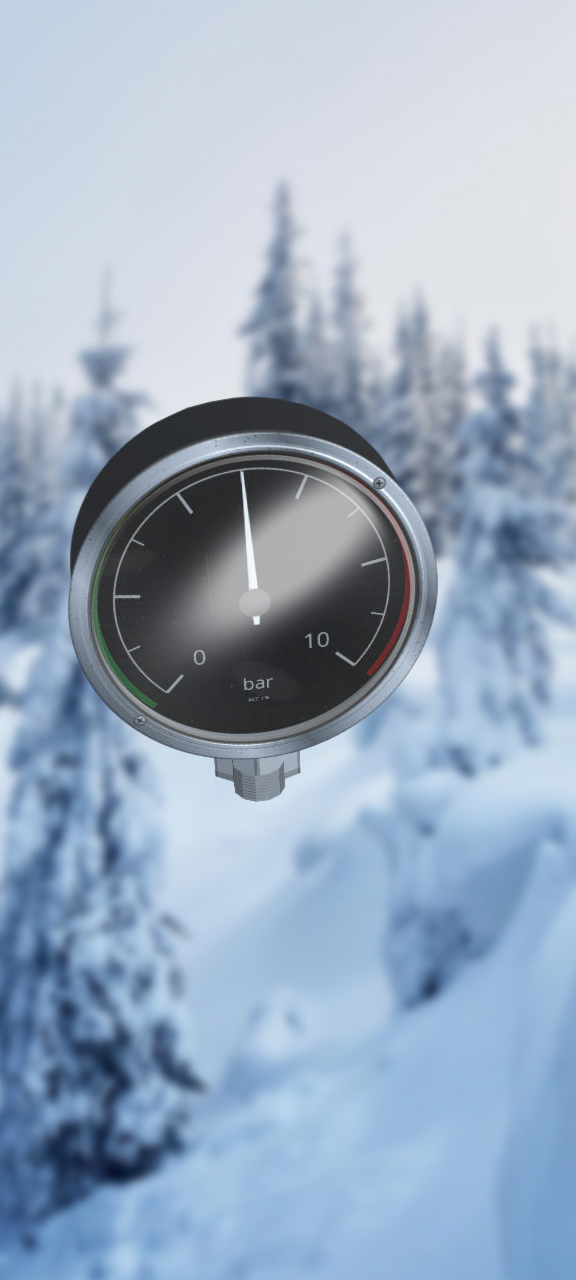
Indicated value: 5 bar
